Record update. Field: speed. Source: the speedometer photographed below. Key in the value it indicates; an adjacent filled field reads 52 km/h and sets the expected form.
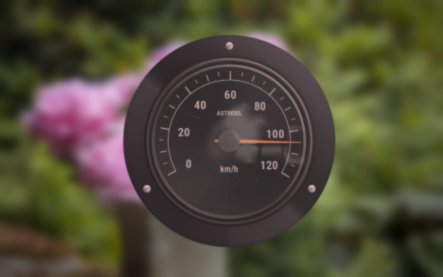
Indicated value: 105 km/h
